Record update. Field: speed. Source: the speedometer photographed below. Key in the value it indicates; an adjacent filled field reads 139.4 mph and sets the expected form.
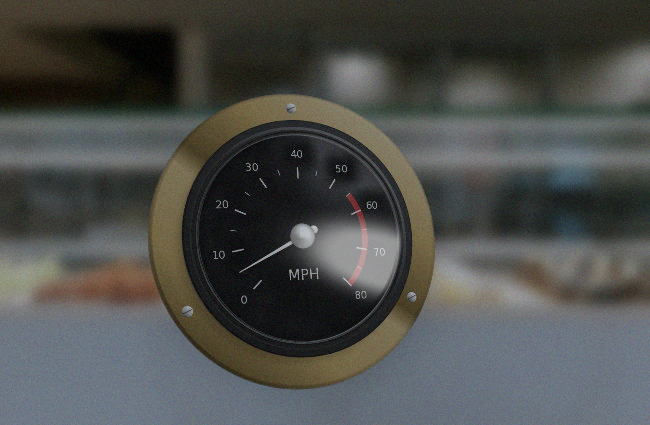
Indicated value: 5 mph
